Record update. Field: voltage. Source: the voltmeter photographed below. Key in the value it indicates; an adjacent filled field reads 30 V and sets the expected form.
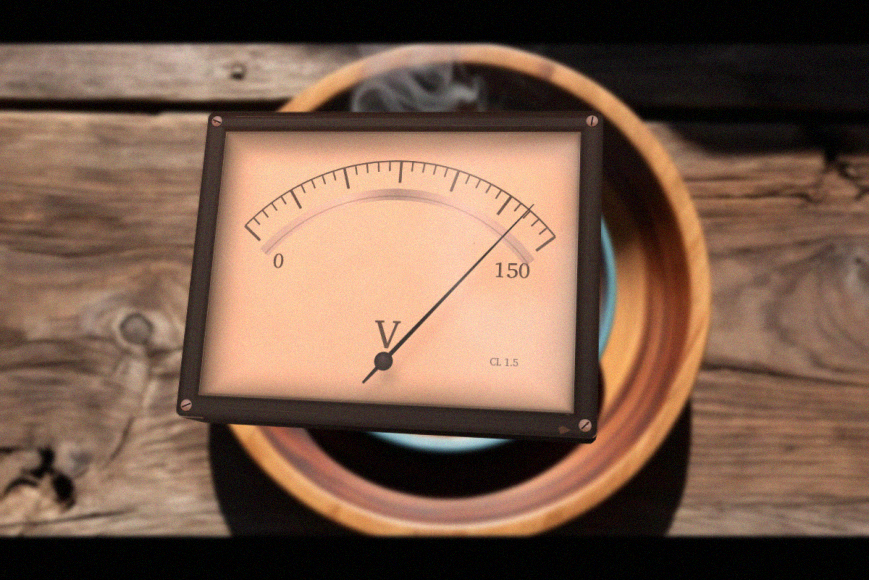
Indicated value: 135 V
